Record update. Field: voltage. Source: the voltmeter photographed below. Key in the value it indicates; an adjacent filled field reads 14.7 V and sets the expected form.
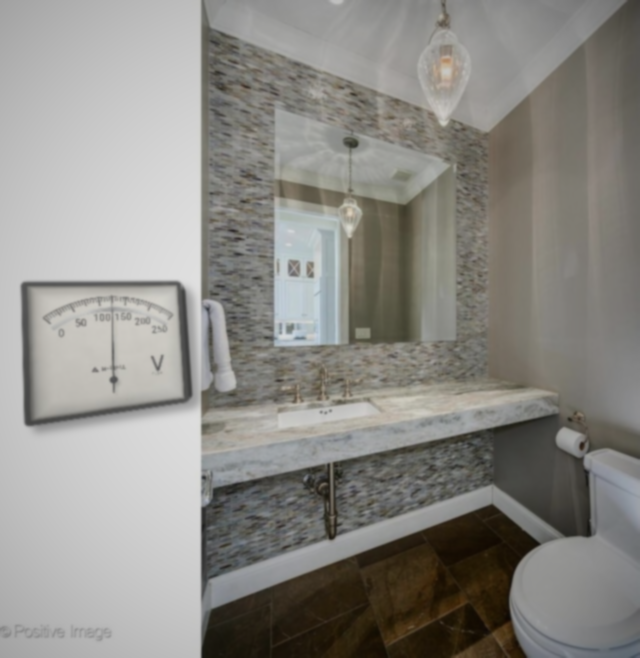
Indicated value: 125 V
